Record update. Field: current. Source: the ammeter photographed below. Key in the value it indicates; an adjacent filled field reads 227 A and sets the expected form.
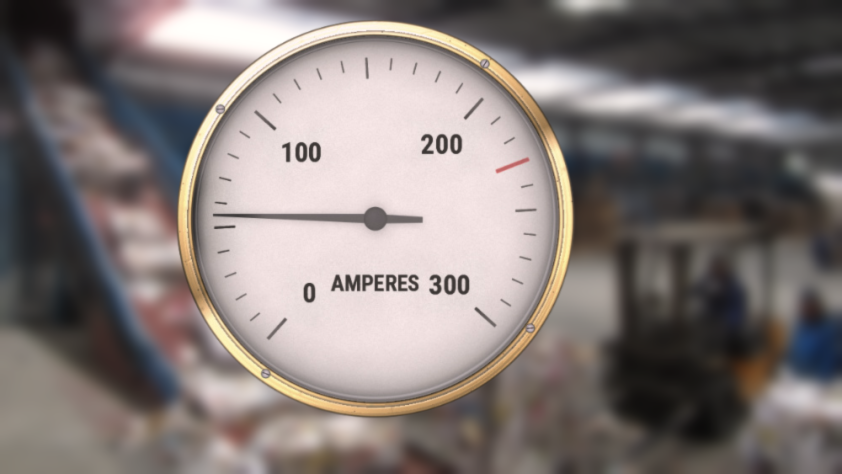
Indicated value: 55 A
